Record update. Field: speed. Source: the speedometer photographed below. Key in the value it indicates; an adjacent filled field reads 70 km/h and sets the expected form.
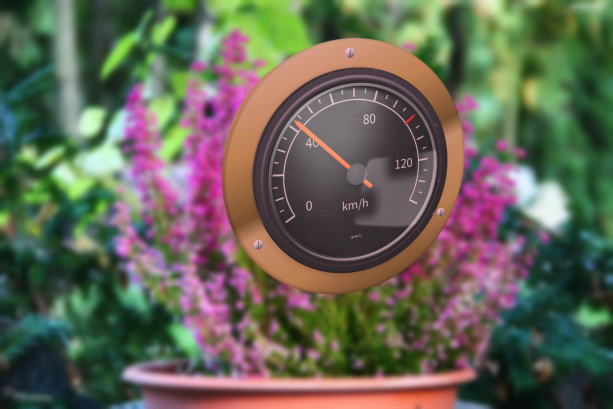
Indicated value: 42.5 km/h
